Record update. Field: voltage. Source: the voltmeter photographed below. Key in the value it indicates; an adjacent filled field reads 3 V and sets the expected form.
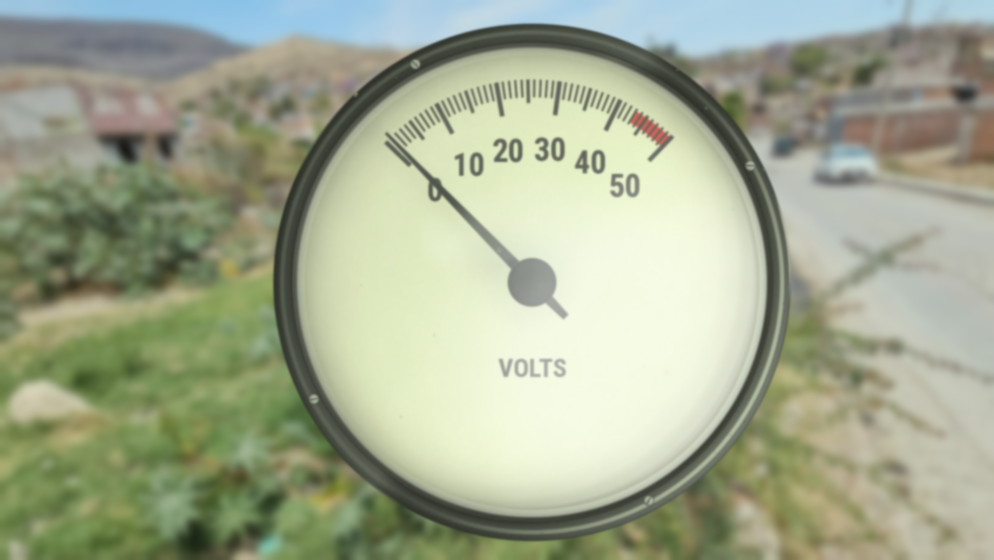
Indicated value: 1 V
